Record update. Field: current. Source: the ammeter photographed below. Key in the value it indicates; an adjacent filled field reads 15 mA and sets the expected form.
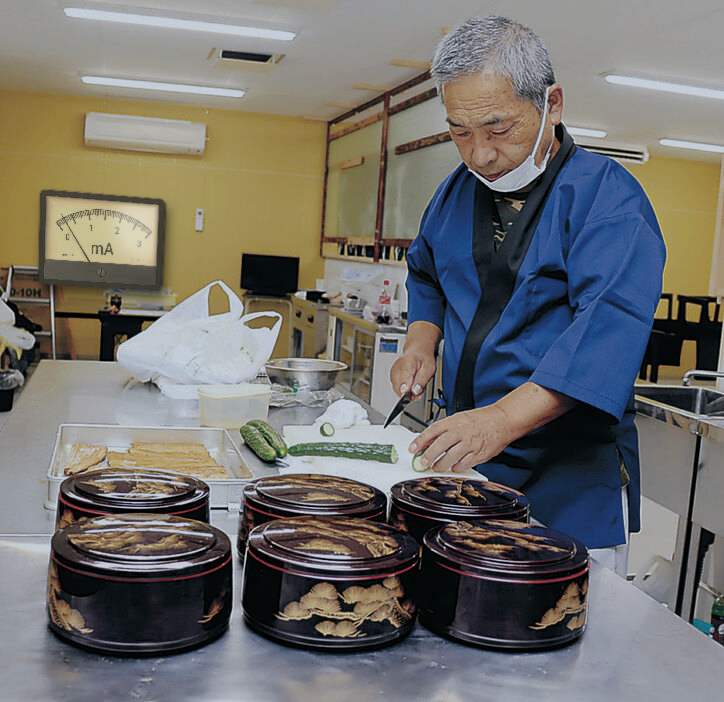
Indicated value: 0.25 mA
